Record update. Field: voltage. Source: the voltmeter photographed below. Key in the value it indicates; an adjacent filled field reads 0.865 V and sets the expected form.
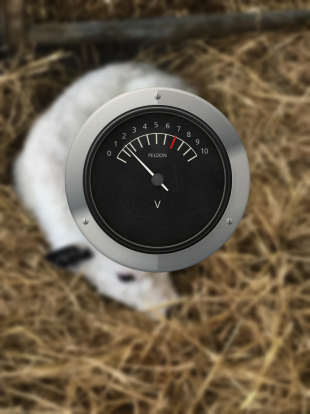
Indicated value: 1.5 V
